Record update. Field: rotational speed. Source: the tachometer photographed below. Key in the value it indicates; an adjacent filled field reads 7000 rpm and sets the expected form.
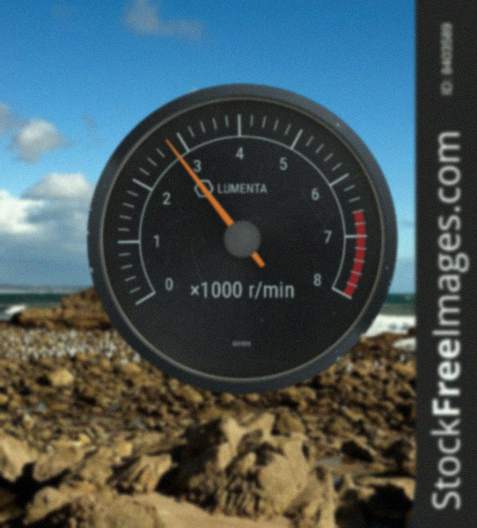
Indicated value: 2800 rpm
